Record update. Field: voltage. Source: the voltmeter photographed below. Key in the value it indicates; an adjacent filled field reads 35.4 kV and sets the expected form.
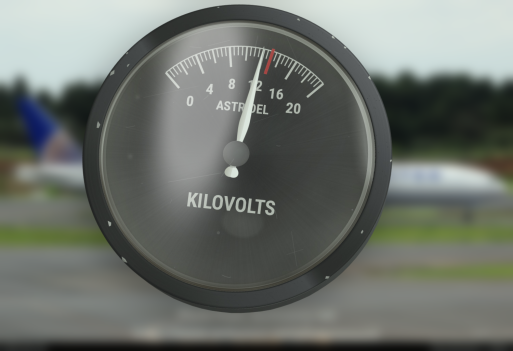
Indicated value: 12 kV
